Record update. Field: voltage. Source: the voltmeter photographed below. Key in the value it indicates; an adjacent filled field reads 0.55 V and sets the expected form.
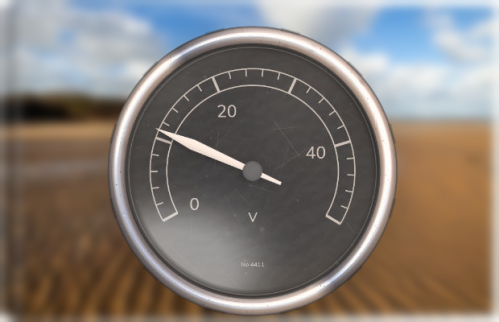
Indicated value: 11 V
